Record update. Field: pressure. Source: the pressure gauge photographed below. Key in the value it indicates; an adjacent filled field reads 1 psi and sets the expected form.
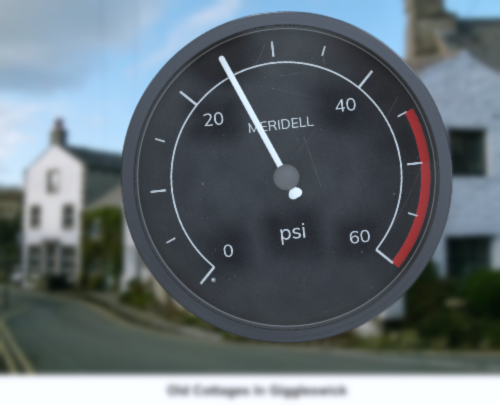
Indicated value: 25 psi
